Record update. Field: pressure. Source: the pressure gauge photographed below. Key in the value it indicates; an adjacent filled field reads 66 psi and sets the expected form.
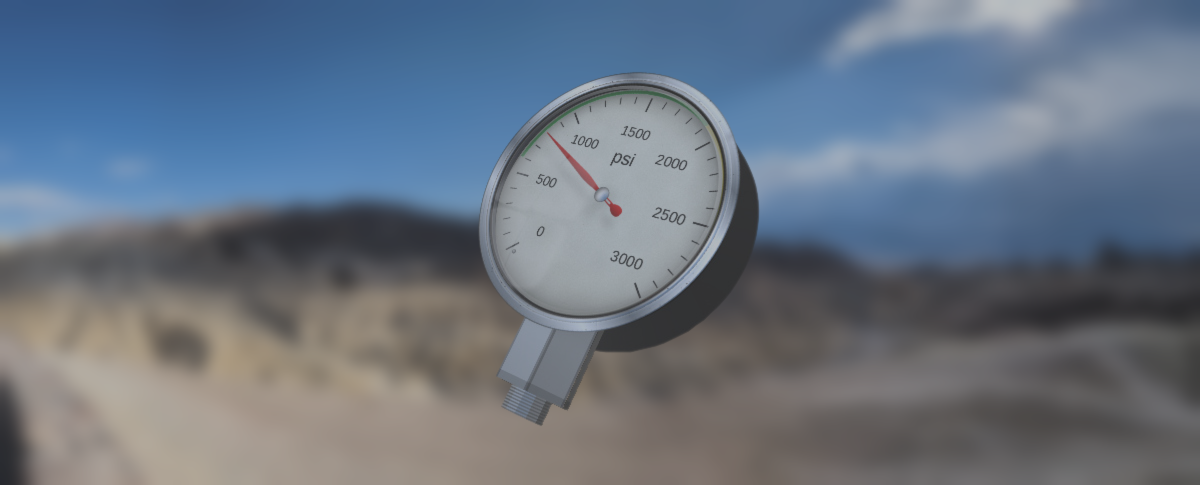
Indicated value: 800 psi
